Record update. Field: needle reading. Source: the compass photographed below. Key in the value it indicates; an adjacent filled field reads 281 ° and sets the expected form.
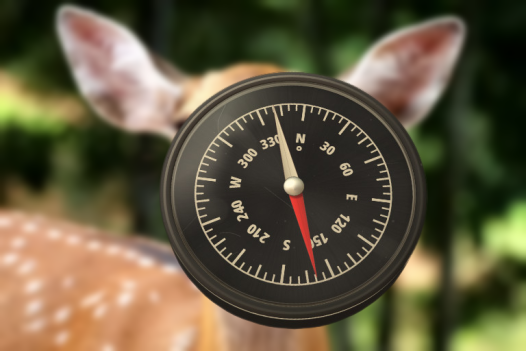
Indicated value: 160 °
